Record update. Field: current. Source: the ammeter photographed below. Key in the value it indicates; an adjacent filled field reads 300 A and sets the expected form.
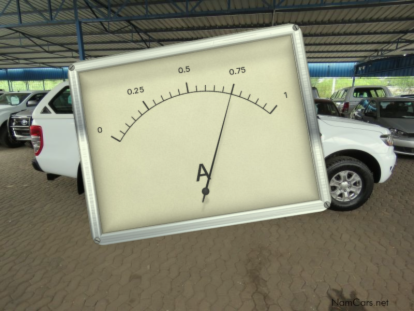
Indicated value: 0.75 A
